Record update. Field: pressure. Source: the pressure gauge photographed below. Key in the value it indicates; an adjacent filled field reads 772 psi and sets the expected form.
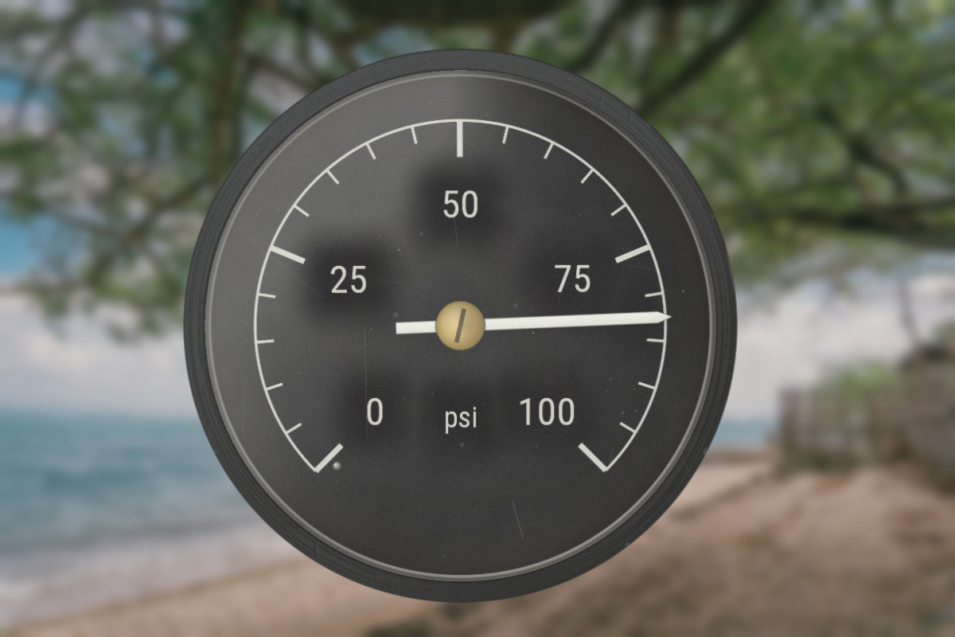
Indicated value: 82.5 psi
